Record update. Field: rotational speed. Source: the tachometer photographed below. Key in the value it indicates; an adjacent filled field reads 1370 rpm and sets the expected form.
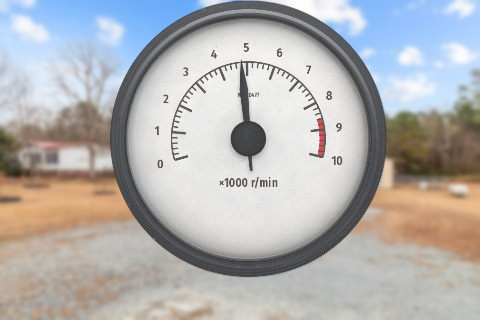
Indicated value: 4800 rpm
